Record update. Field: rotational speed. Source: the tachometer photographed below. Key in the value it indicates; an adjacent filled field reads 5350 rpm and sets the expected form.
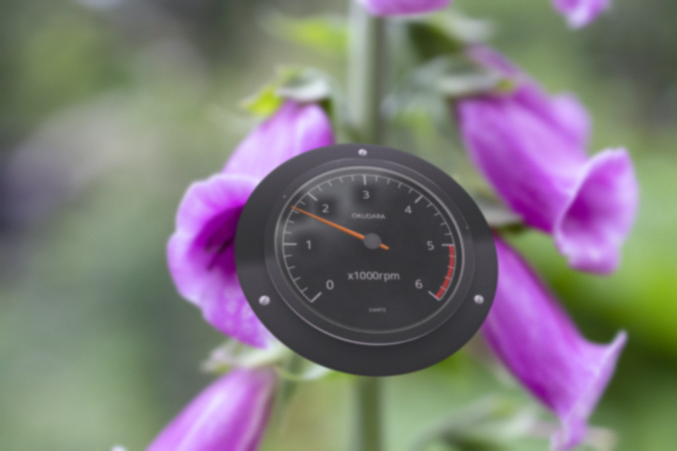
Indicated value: 1600 rpm
